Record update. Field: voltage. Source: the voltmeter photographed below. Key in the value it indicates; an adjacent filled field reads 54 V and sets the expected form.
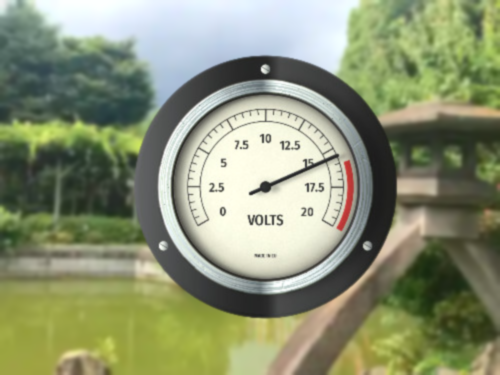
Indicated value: 15.5 V
